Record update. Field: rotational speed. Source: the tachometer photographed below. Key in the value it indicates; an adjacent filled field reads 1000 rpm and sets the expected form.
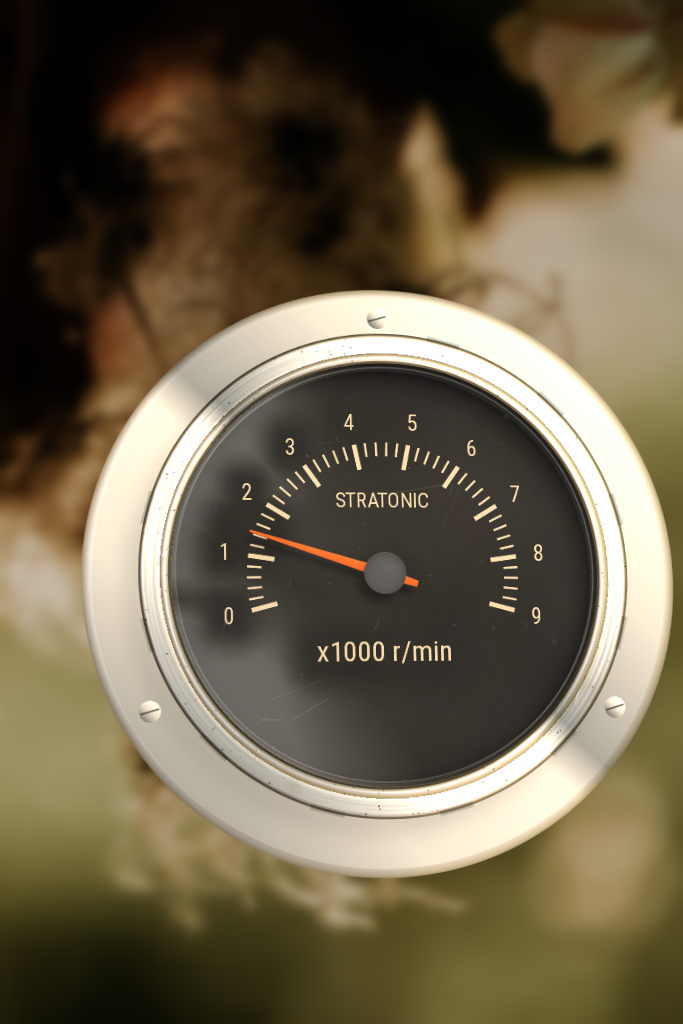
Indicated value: 1400 rpm
